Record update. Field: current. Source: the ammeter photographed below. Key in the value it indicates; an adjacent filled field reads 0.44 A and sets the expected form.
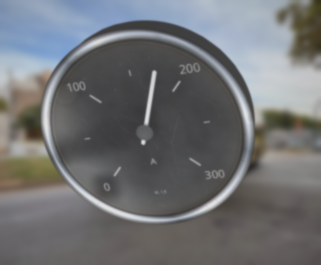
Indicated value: 175 A
